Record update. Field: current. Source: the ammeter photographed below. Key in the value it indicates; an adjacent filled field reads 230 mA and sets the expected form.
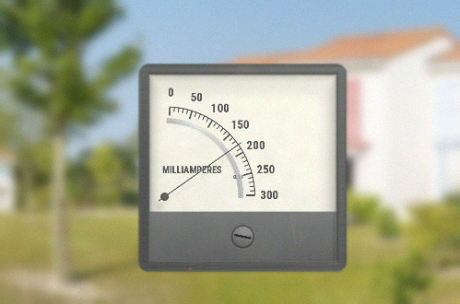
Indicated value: 180 mA
